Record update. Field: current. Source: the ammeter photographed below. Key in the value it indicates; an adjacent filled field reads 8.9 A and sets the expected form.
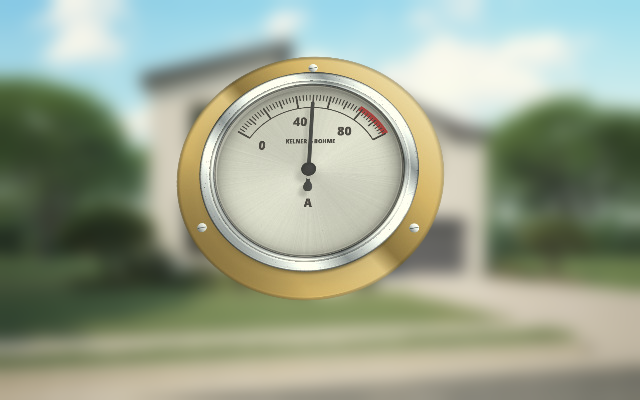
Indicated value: 50 A
